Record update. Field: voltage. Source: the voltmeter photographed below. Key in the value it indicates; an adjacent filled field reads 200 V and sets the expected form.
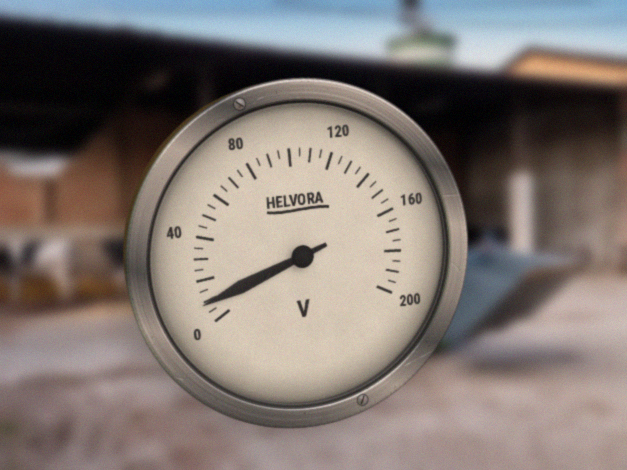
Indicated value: 10 V
